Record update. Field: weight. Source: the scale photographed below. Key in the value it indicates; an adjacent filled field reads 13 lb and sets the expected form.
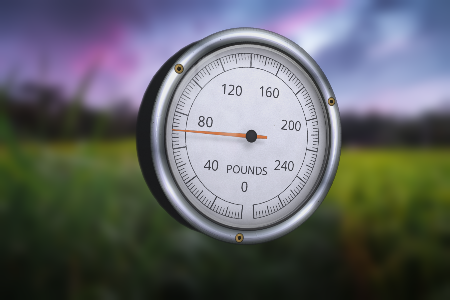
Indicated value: 70 lb
